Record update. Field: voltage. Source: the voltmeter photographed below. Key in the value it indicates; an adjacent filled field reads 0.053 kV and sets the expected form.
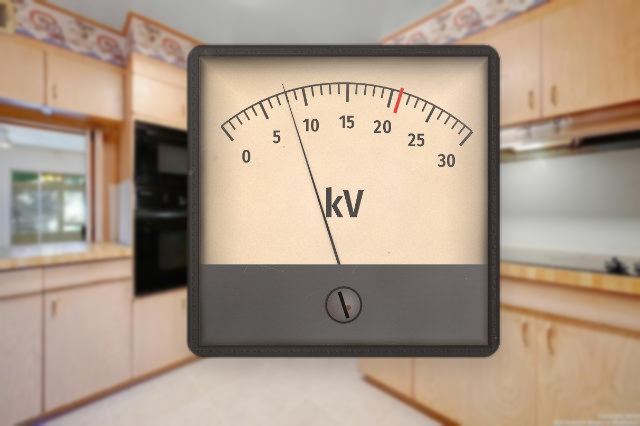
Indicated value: 8 kV
